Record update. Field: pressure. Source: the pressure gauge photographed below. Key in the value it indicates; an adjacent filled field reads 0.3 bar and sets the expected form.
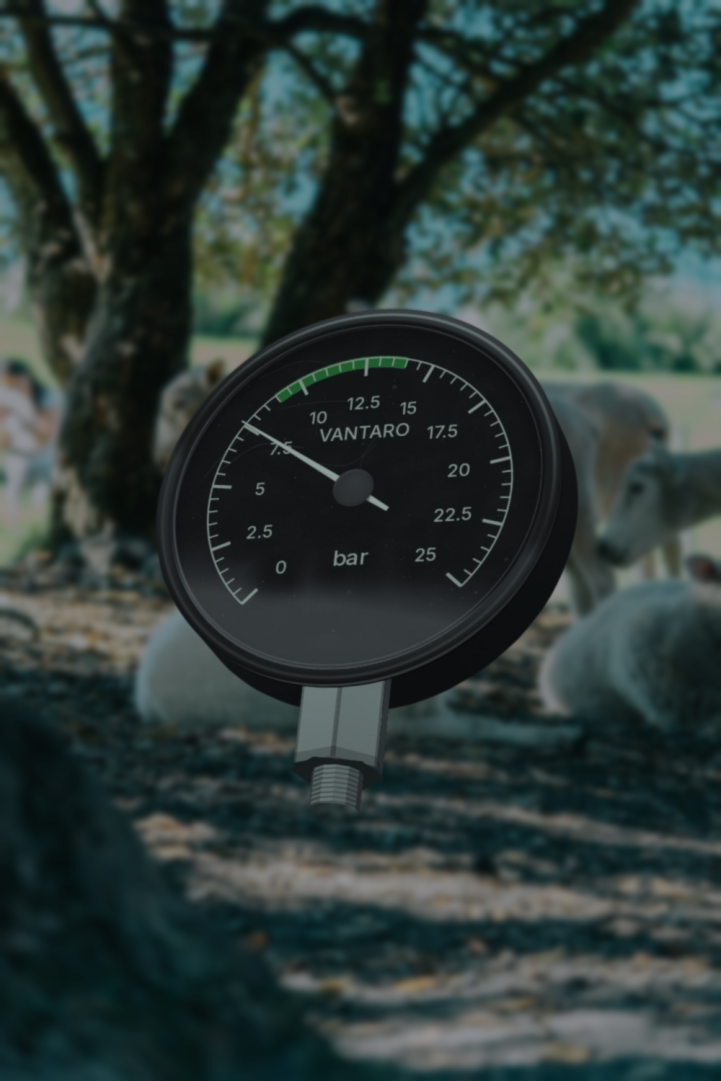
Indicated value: 7.5 bar
